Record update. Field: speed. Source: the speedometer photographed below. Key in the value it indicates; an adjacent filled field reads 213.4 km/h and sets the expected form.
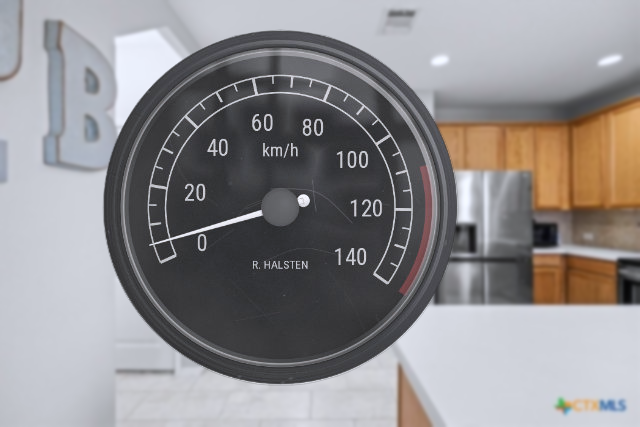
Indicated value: 5 km/h
